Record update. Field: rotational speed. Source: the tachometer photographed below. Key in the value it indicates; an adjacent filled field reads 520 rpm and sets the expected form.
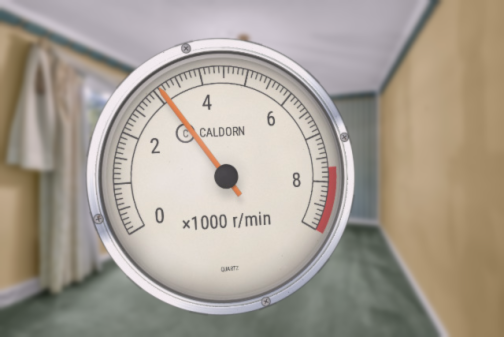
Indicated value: 3100 rpm
